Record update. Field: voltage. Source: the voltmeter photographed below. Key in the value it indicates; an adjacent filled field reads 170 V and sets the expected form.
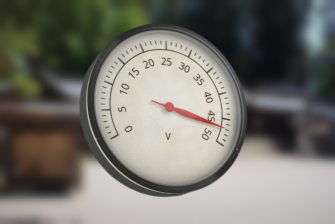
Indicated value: 47 V
